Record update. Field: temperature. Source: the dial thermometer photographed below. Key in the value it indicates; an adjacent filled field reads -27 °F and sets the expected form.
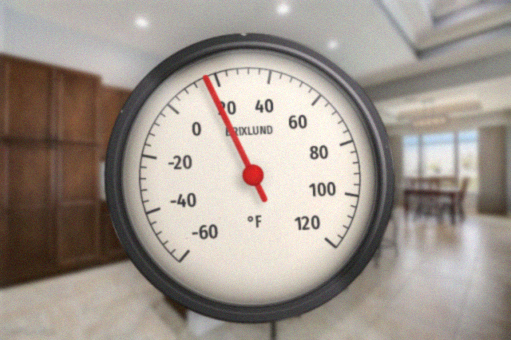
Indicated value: 16 °F
